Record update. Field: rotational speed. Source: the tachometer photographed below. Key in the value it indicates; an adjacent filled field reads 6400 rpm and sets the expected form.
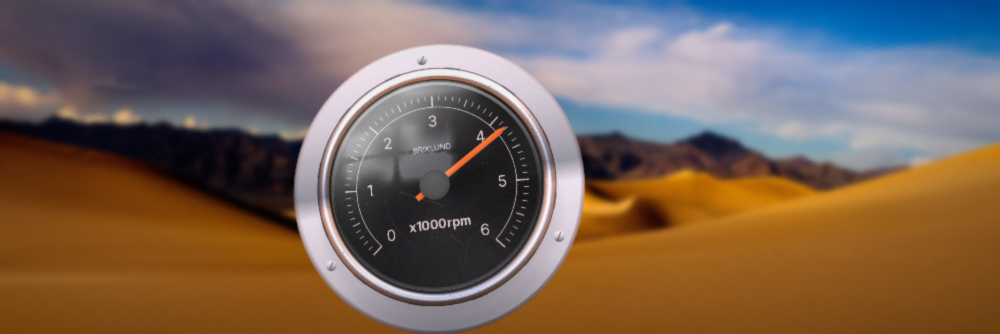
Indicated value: 4200 rpm
